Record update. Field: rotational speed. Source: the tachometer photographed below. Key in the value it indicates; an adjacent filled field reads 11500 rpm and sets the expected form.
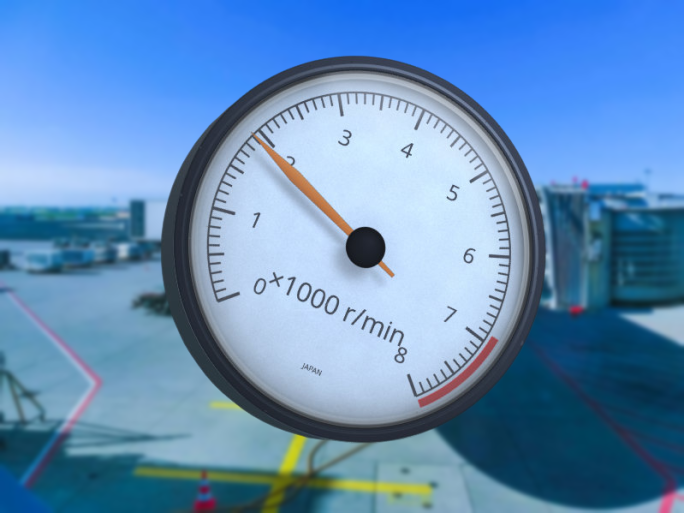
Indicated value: 1900 rpm
